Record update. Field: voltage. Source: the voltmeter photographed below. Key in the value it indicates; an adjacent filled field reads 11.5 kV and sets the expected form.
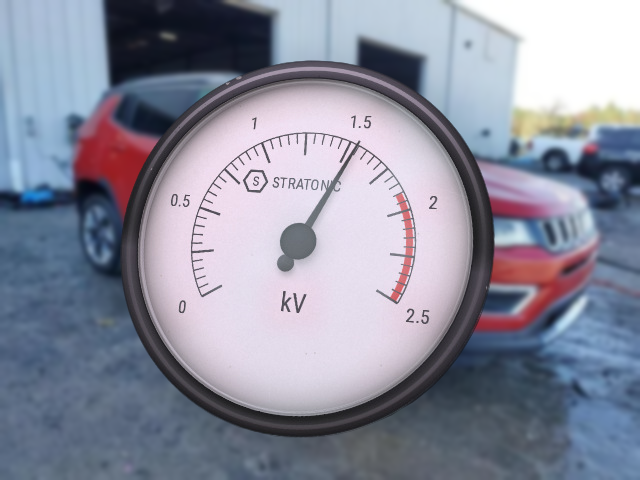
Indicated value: 1.55 kV
